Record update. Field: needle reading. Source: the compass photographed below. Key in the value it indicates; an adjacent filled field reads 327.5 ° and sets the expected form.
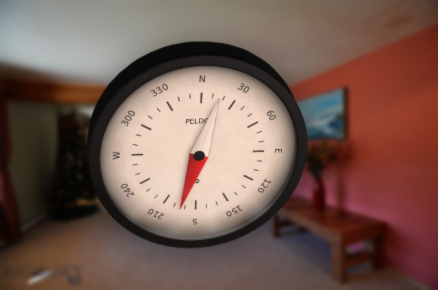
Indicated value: 195 °
